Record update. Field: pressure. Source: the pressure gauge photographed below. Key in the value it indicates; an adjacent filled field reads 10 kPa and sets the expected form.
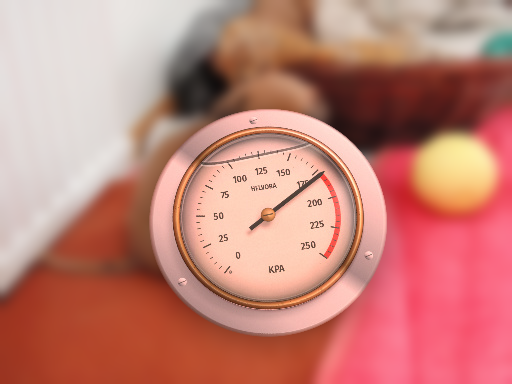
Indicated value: 180 kPa
